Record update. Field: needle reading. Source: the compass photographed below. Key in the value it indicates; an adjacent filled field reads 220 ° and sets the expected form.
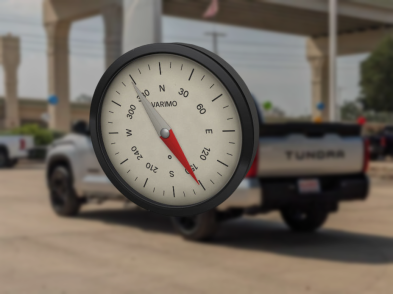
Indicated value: 150 °
